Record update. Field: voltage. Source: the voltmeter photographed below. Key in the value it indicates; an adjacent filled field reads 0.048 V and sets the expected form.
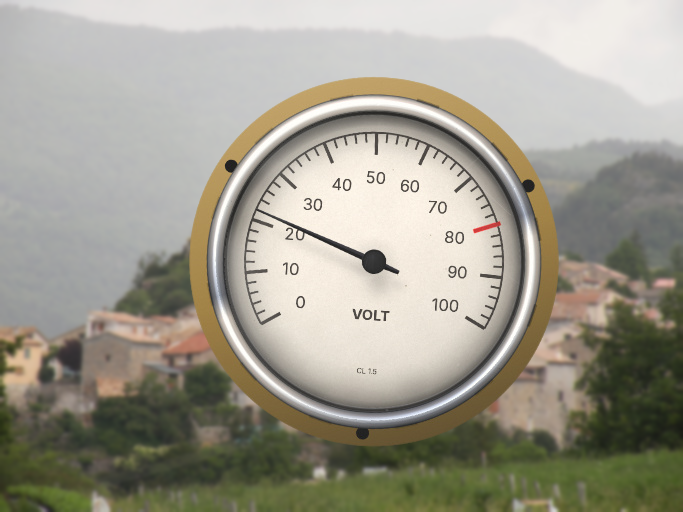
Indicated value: 22 V
